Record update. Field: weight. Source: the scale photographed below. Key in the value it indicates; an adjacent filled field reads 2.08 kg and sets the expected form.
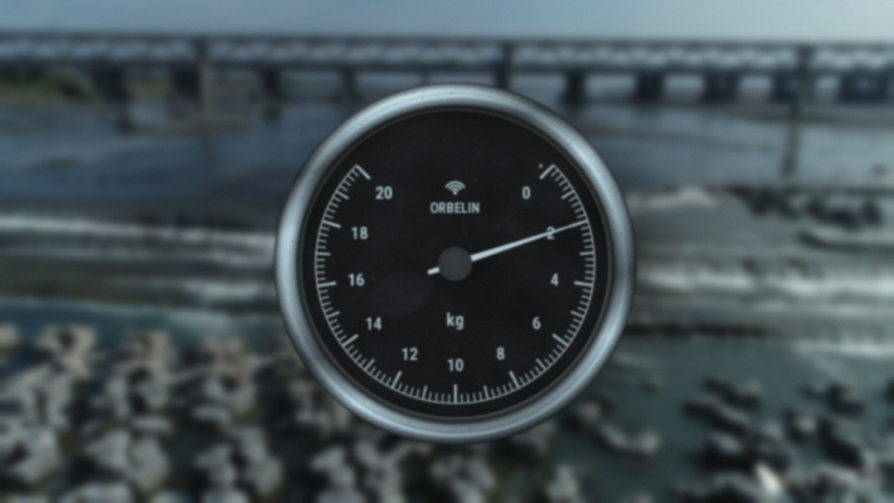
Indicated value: 2 kg
